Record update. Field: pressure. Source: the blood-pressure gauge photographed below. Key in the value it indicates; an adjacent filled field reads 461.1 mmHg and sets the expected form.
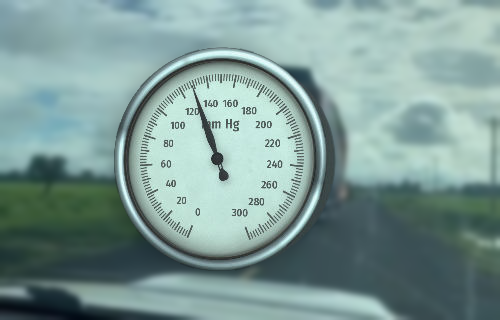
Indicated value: 130 mmHg
